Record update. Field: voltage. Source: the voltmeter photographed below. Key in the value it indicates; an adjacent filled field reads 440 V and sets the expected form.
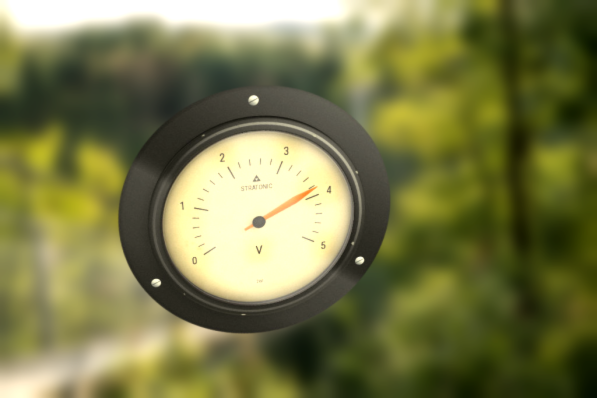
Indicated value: 3.8 V
